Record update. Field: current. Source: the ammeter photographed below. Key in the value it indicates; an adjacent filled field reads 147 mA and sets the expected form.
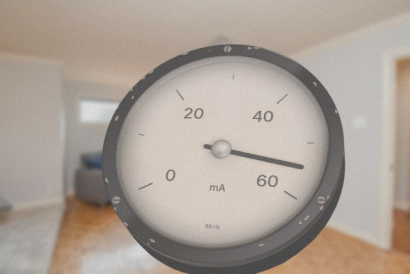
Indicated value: 55 mA
